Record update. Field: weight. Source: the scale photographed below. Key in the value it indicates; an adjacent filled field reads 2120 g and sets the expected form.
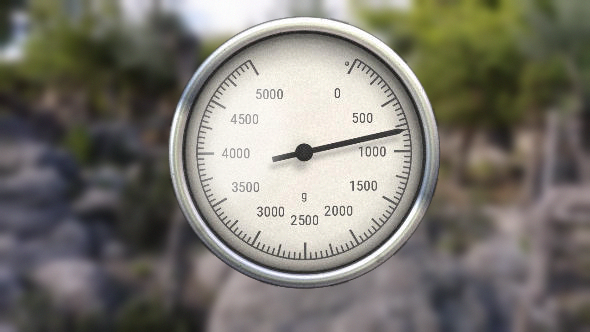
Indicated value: 800 g
